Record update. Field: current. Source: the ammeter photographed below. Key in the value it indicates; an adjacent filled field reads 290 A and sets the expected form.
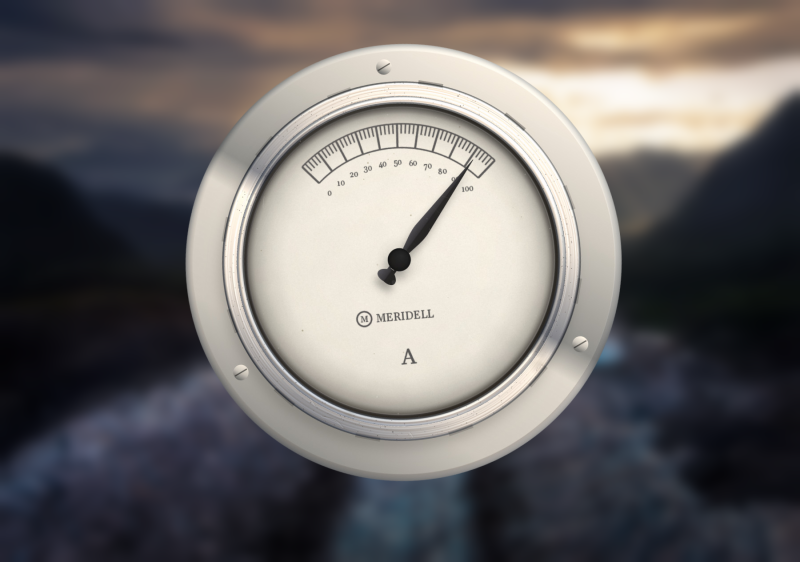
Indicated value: 92 A
